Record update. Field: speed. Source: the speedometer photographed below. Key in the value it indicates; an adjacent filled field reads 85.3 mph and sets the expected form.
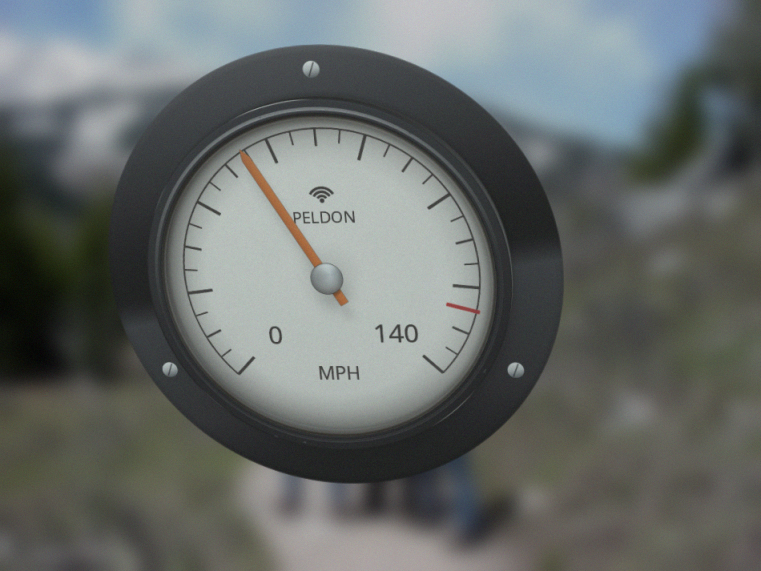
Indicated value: 55 mph
